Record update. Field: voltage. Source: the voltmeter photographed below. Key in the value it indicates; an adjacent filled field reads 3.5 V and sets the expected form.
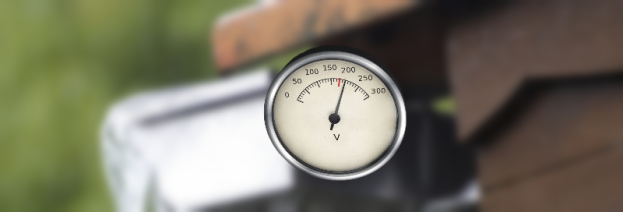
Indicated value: 200 V
